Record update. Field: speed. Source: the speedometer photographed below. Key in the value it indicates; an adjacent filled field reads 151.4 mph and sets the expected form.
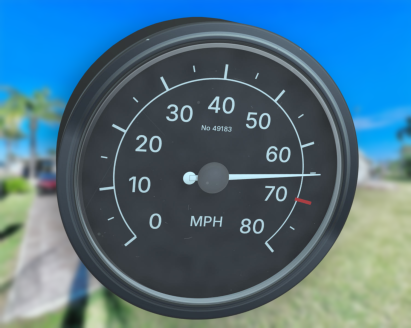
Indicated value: 65 mph
